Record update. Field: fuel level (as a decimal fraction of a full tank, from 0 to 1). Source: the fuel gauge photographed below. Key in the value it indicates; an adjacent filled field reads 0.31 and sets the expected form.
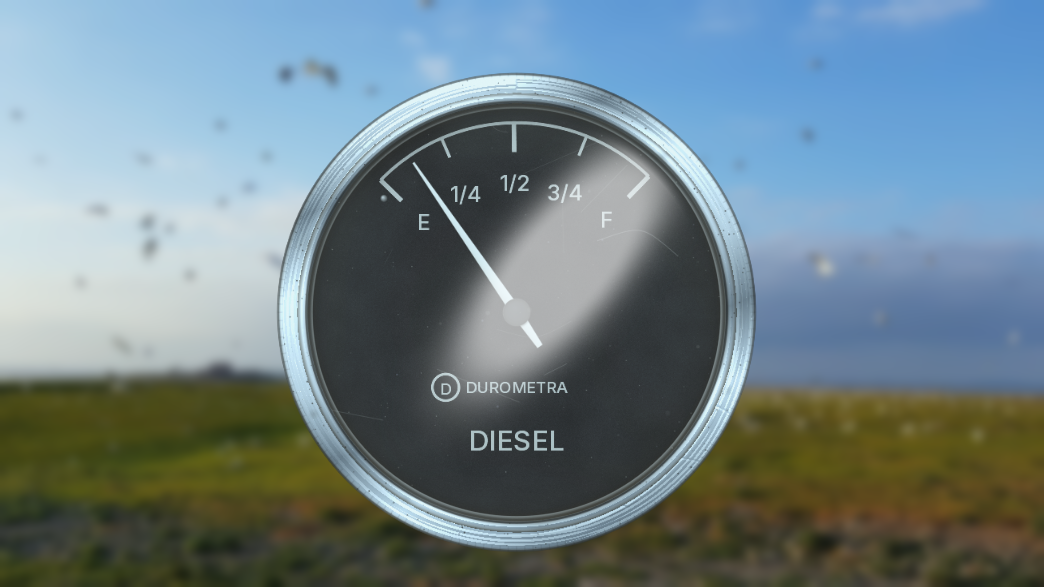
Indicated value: 0.125
